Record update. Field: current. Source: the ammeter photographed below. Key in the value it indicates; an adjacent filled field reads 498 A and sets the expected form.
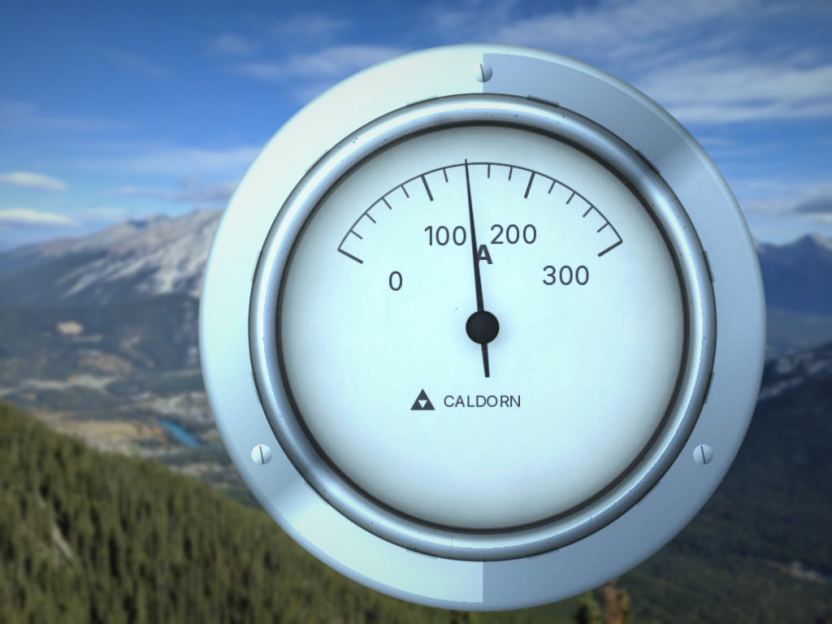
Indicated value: 140 A
